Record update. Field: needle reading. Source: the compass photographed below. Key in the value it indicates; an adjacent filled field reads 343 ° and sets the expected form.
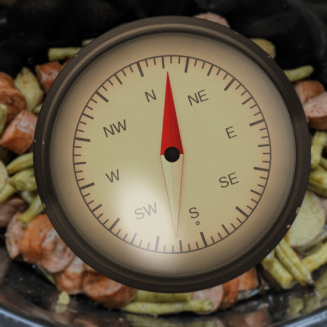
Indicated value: 17.5 °
